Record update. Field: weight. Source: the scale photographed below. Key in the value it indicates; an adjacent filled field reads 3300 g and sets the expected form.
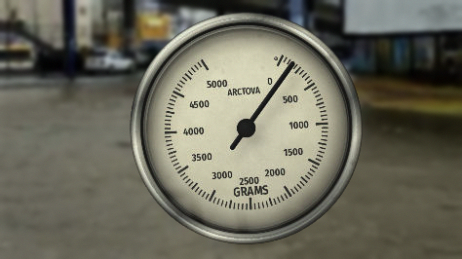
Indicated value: 150 g
